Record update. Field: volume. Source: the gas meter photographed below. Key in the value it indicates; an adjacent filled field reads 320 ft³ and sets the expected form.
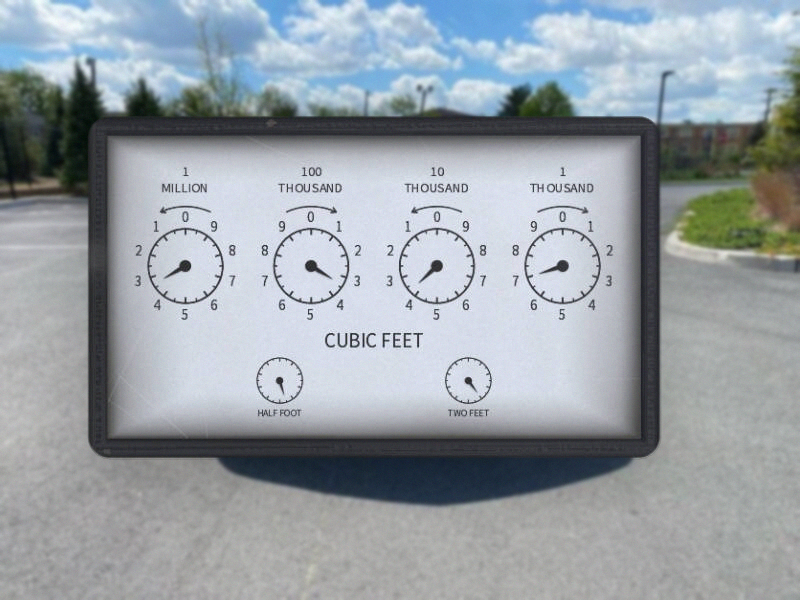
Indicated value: 333700 ft³
